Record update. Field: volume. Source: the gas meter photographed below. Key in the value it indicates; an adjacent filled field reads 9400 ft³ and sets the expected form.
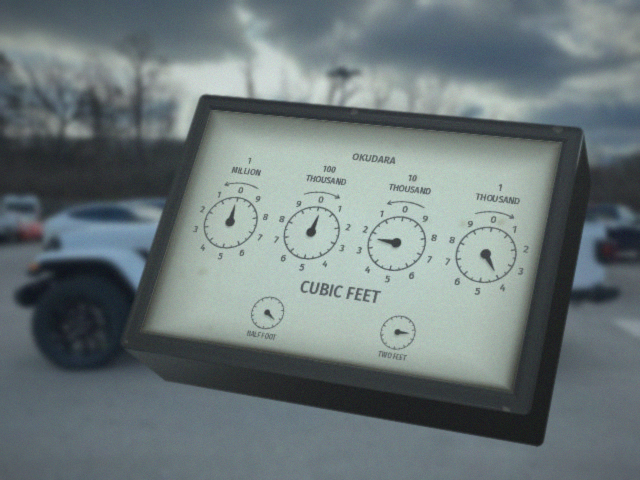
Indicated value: 2400 ft³
